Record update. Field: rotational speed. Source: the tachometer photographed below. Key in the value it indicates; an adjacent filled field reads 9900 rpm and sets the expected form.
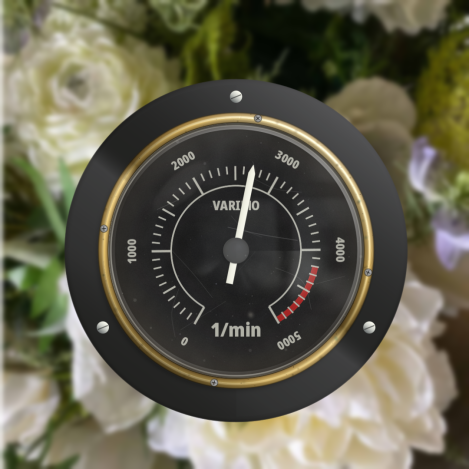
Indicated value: 2700 rpm
